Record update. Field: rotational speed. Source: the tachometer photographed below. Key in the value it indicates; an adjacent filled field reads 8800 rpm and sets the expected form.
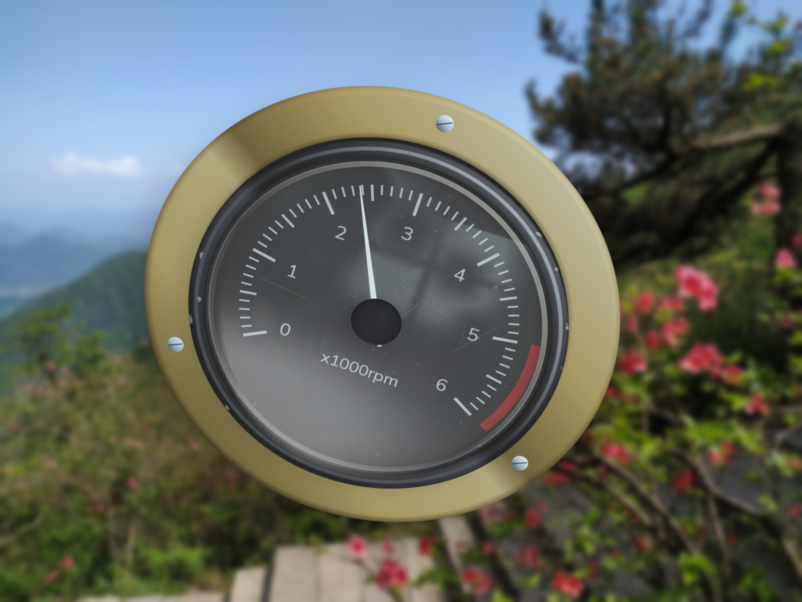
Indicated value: 2400 rpm
